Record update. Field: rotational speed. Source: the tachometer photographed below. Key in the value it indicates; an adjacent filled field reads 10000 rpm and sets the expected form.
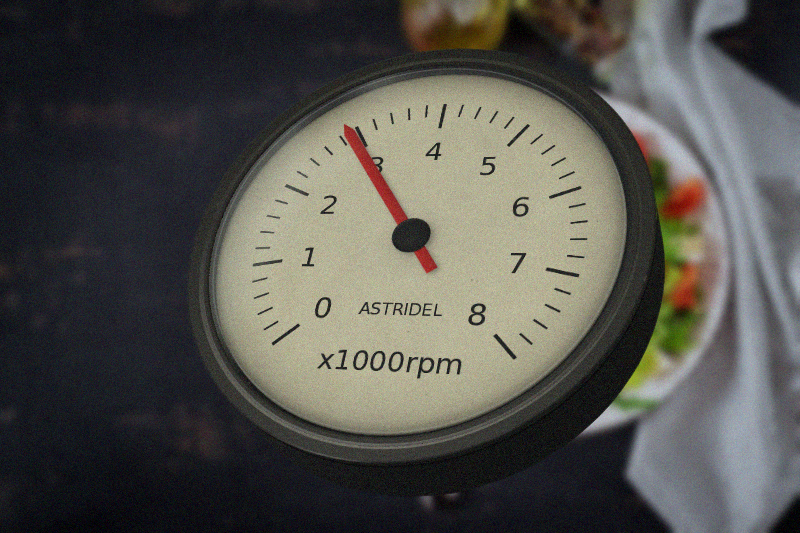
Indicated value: 2900 rpm
